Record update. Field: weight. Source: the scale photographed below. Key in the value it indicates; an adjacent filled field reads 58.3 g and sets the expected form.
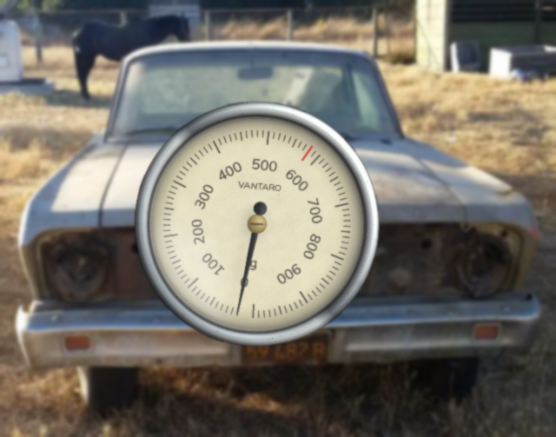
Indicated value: 0 g
